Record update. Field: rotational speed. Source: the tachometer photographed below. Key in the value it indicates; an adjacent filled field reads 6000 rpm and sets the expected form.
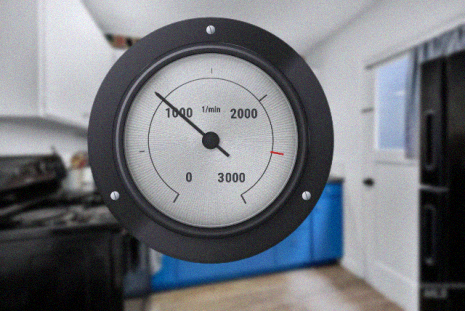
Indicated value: 1000 rpm
